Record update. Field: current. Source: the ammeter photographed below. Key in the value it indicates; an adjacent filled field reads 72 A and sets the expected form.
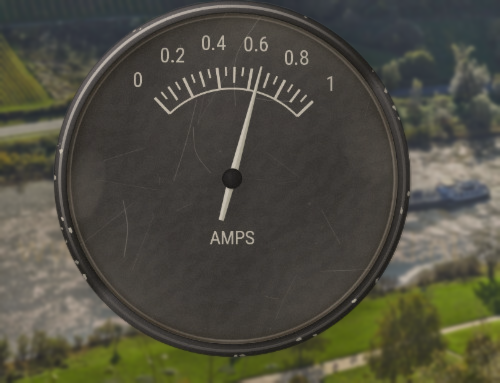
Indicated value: 0.65 A
